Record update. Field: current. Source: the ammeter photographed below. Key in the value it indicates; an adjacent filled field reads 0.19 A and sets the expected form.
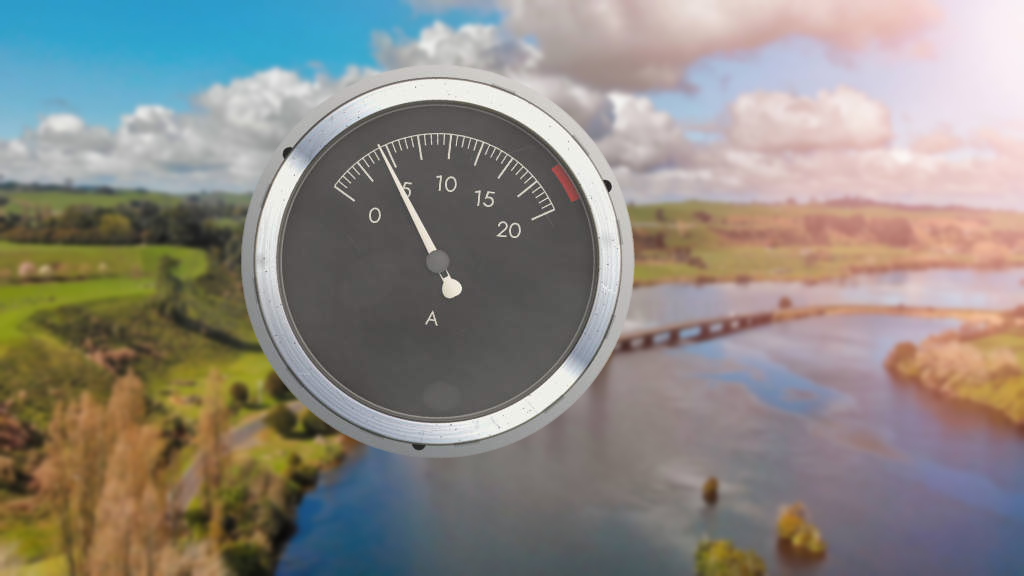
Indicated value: 4.5 A
